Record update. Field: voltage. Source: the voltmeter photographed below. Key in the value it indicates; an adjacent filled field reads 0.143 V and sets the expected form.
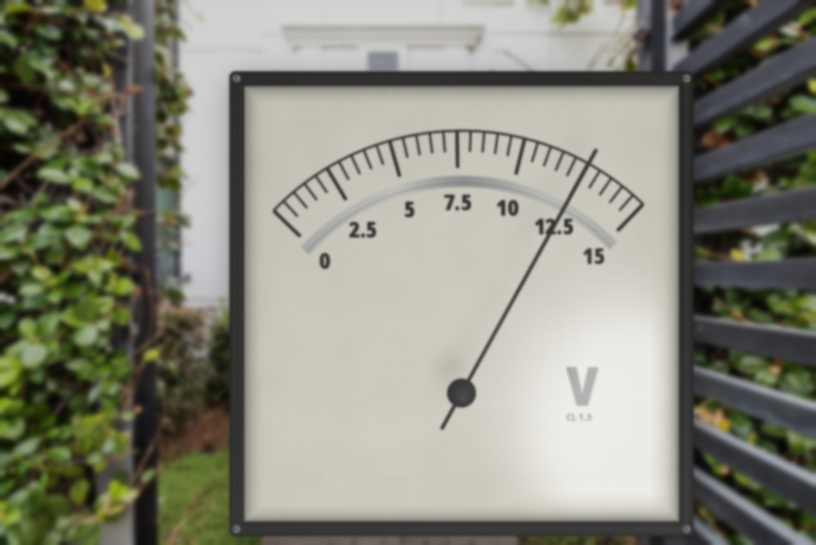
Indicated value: 12.5 V
